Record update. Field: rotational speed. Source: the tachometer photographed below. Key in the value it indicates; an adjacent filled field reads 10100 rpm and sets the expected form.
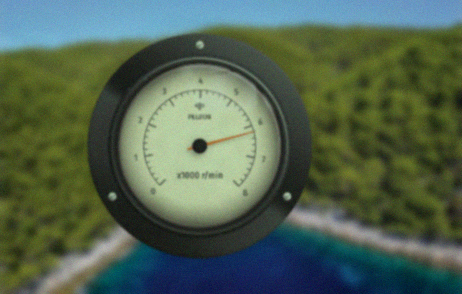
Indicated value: 6200 rpm
